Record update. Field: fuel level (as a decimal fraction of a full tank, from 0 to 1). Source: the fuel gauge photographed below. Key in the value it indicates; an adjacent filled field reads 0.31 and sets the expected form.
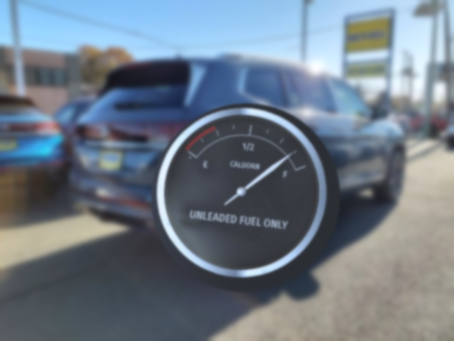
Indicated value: 0.875
